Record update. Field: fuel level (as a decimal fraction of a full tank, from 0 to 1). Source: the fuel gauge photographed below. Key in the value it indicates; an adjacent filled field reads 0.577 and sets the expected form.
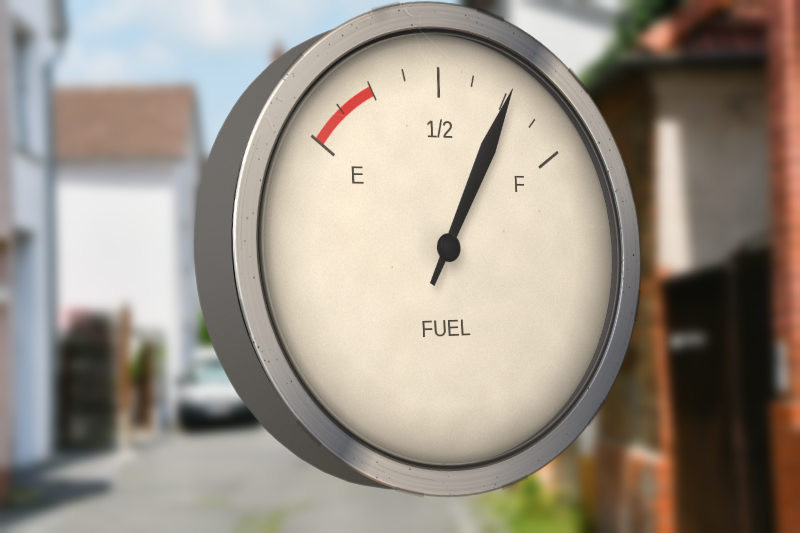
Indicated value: 0.75
